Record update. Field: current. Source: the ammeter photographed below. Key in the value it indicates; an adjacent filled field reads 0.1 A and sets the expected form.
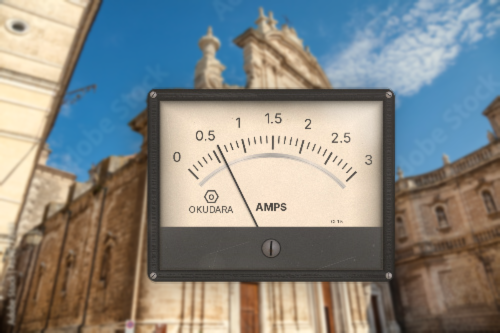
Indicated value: 0.6 A
